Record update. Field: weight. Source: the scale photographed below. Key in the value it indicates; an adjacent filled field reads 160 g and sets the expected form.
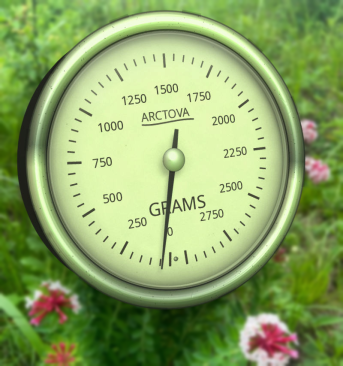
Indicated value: 50 g
